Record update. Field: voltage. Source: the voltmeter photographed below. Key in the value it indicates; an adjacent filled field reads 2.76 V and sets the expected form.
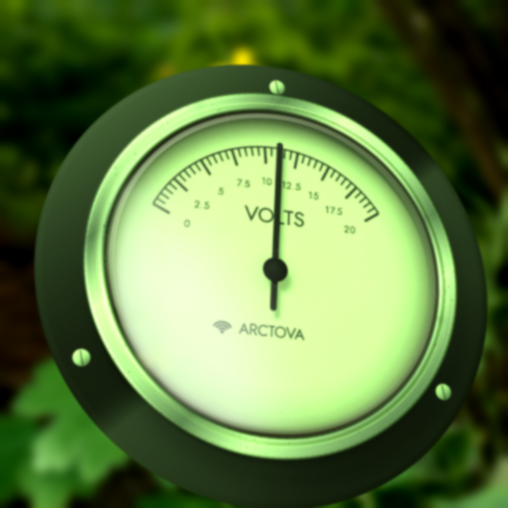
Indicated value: 11 V
